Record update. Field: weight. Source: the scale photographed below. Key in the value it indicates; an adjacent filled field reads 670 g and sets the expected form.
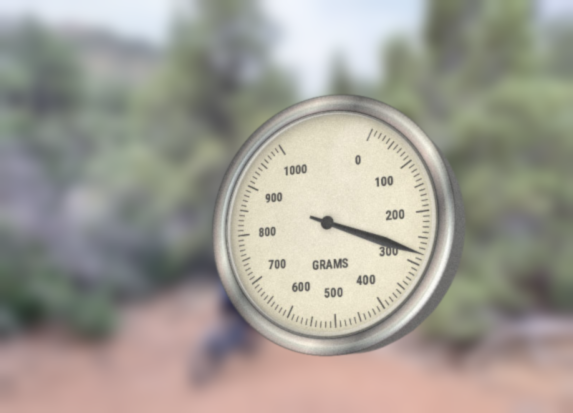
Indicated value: 280 g
